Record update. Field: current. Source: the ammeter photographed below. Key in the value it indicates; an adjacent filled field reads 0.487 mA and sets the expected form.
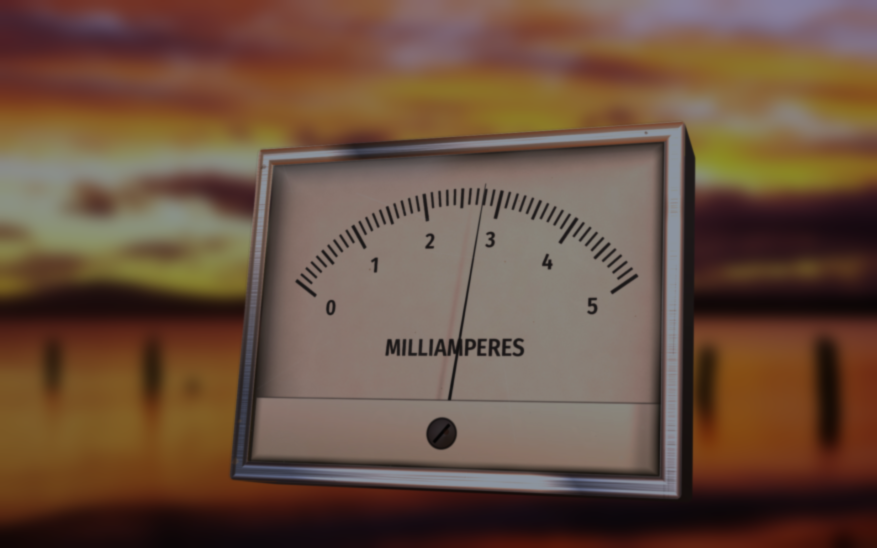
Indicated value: 2.8 mA
